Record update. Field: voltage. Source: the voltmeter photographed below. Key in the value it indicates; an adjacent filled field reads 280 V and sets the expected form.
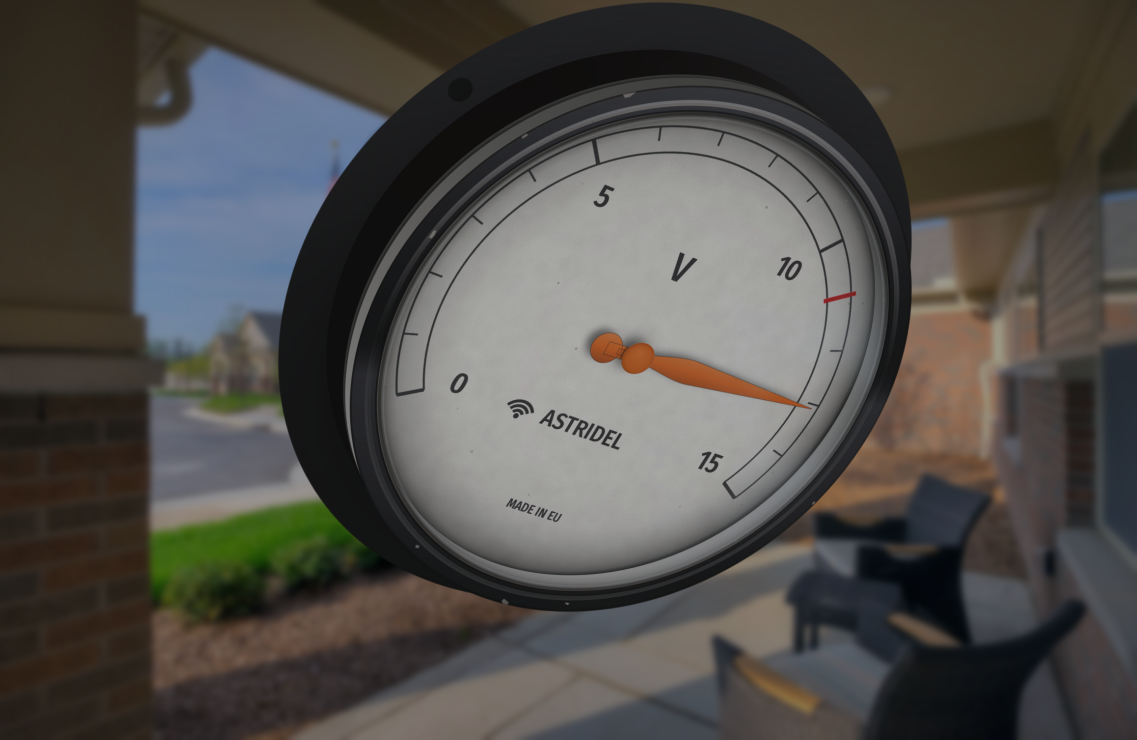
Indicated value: 13 V
